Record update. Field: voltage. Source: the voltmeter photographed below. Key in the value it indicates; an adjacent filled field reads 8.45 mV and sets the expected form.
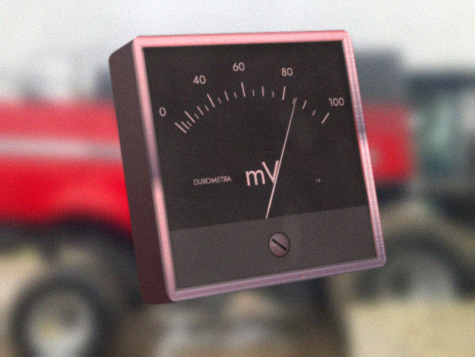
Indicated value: 85 mV
